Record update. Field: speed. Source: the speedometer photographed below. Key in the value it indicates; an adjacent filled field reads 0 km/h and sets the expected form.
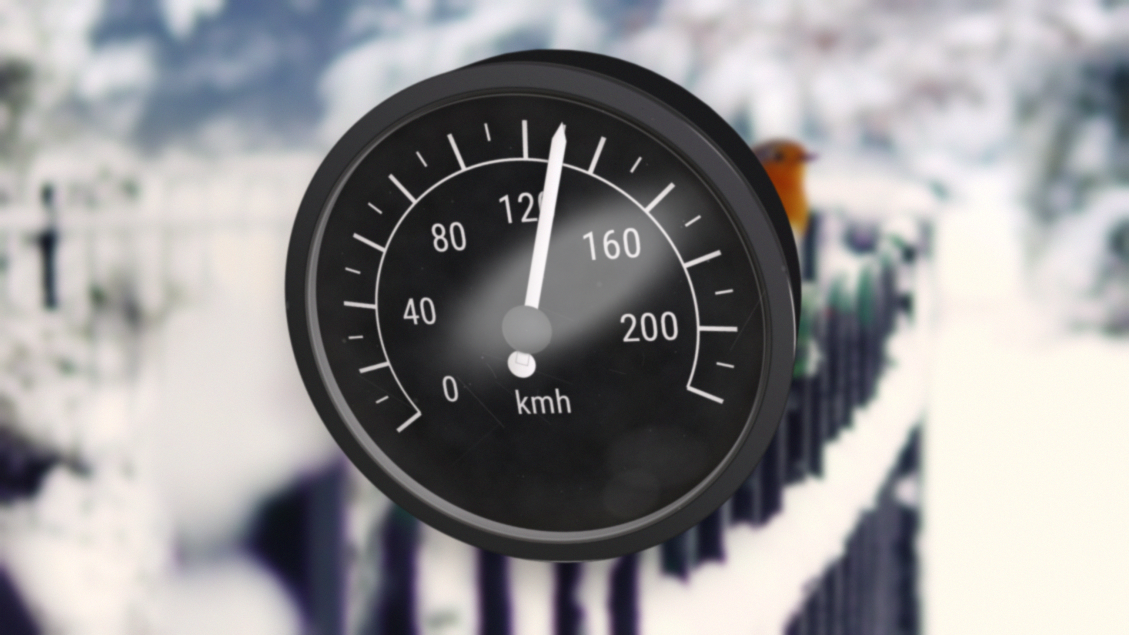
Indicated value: 130 km/h
